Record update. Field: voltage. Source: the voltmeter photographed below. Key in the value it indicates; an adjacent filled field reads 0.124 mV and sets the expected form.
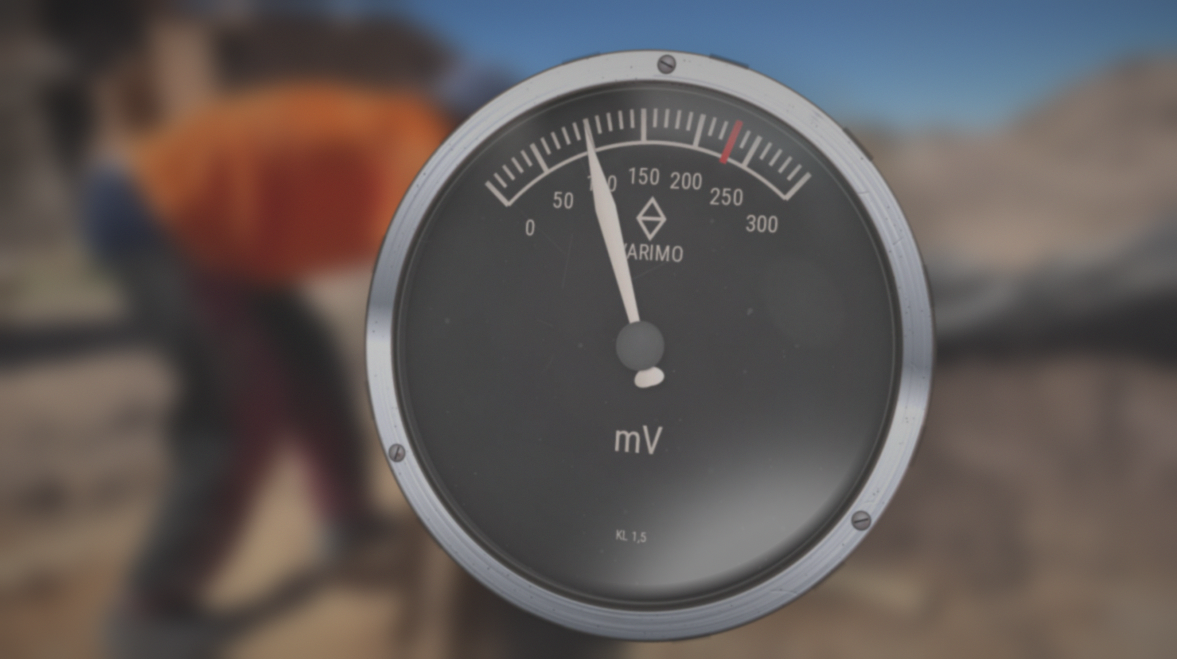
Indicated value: 100 mV
